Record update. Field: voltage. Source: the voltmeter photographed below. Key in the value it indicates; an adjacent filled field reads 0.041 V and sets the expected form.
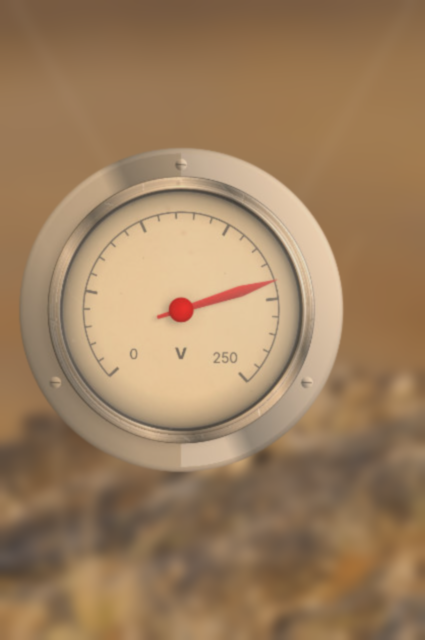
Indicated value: 190 V
